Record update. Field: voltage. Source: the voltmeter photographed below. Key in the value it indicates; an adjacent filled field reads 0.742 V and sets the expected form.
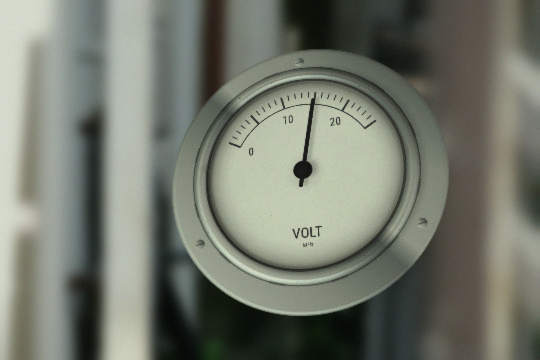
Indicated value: 15 V
